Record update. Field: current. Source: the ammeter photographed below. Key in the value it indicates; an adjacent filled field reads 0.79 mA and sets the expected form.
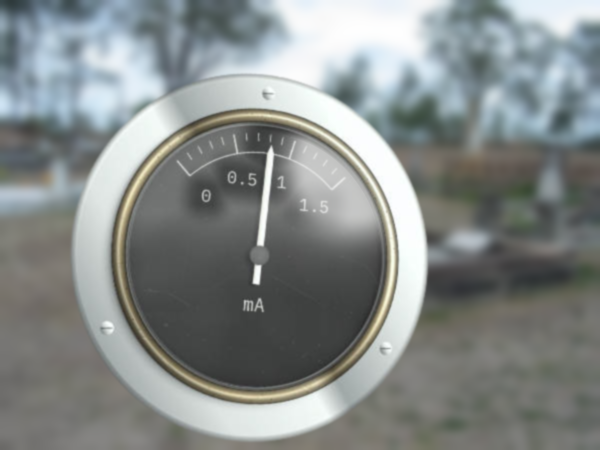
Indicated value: 0.8 mA
